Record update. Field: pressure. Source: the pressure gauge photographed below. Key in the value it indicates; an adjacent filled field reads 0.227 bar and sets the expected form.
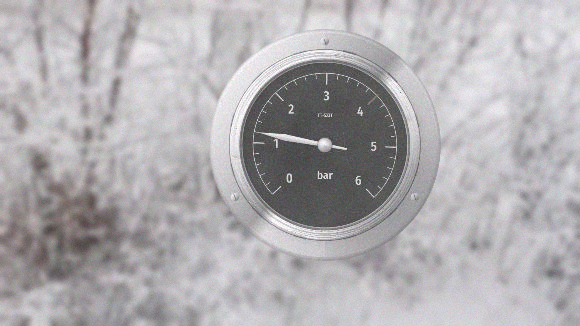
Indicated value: 1.2 bar
